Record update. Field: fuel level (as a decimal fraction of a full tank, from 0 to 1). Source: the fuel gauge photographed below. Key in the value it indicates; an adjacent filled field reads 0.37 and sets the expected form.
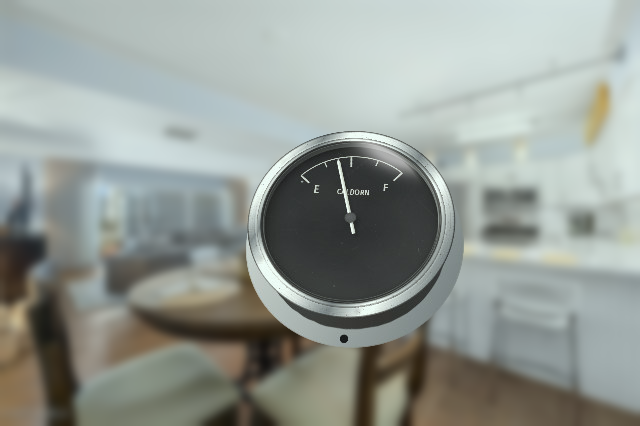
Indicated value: 0.375
